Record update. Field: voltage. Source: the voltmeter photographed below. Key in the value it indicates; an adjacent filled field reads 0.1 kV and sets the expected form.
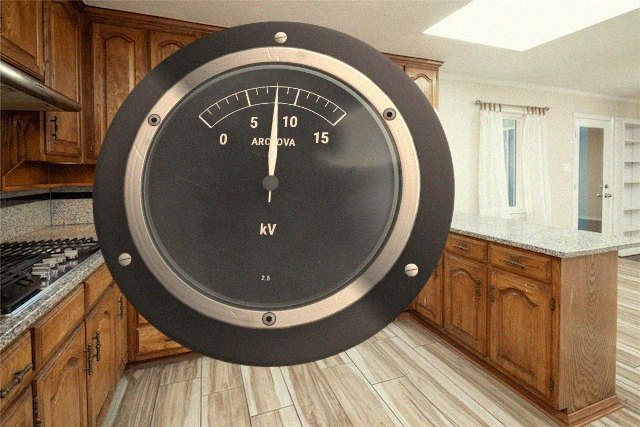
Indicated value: 8 kV
